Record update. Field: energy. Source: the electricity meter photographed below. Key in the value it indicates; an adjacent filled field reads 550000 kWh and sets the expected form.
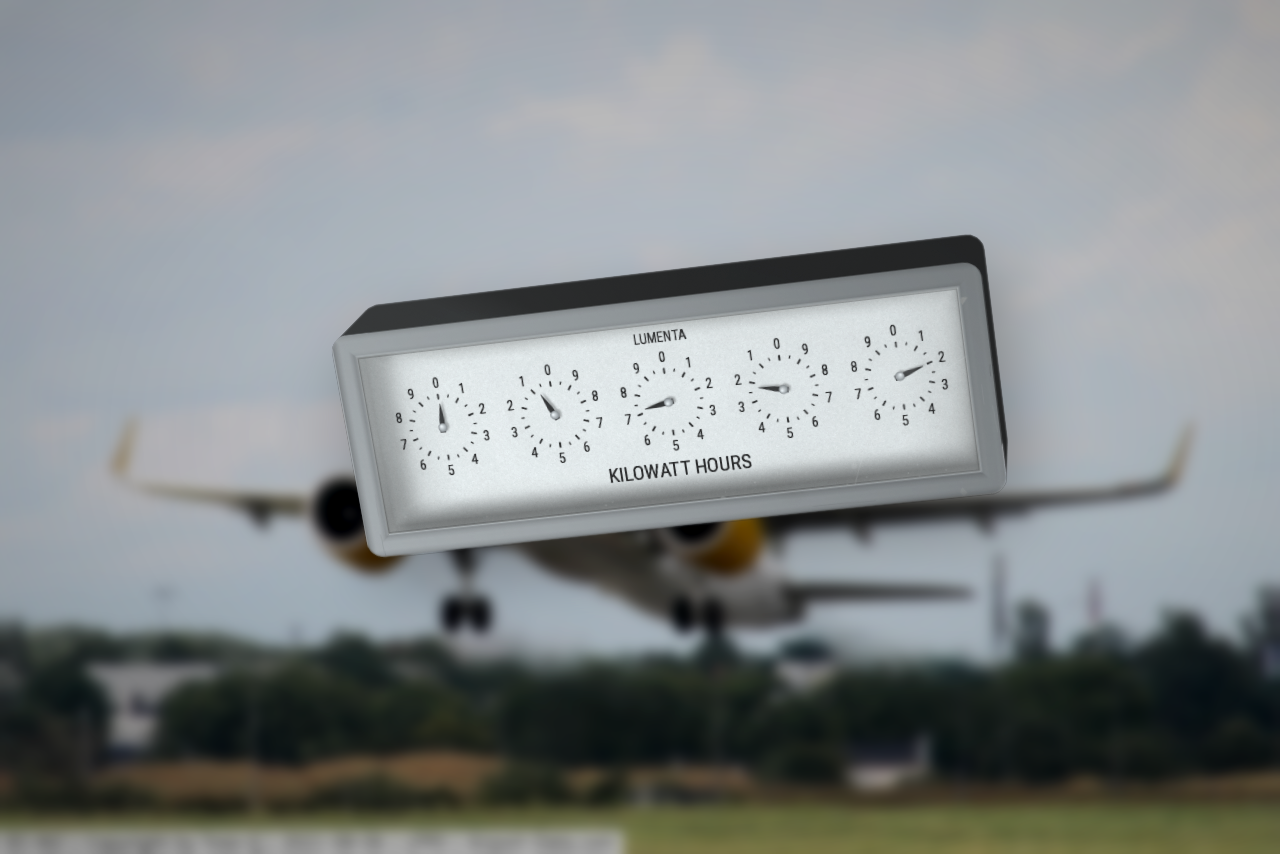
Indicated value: 722 kWh
